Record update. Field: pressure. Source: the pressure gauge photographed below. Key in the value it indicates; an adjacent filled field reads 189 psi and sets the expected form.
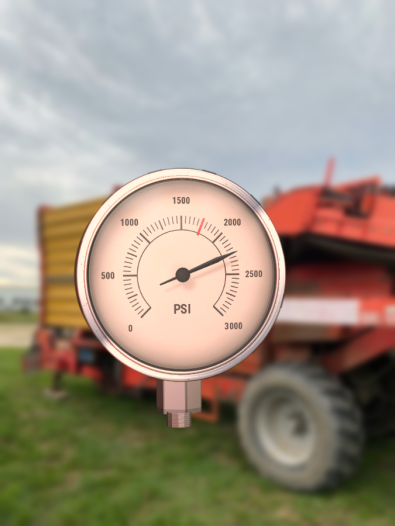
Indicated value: 2250 psi
